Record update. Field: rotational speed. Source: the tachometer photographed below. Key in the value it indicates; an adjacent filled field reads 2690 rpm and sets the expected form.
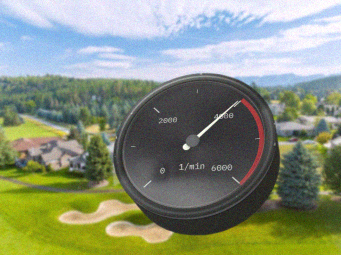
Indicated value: 4000 rpm
